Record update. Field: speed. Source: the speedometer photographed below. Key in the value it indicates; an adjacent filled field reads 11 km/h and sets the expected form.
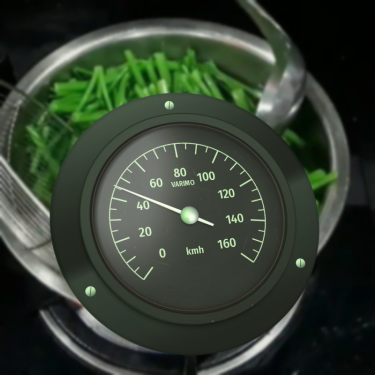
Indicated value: 45 km/h
